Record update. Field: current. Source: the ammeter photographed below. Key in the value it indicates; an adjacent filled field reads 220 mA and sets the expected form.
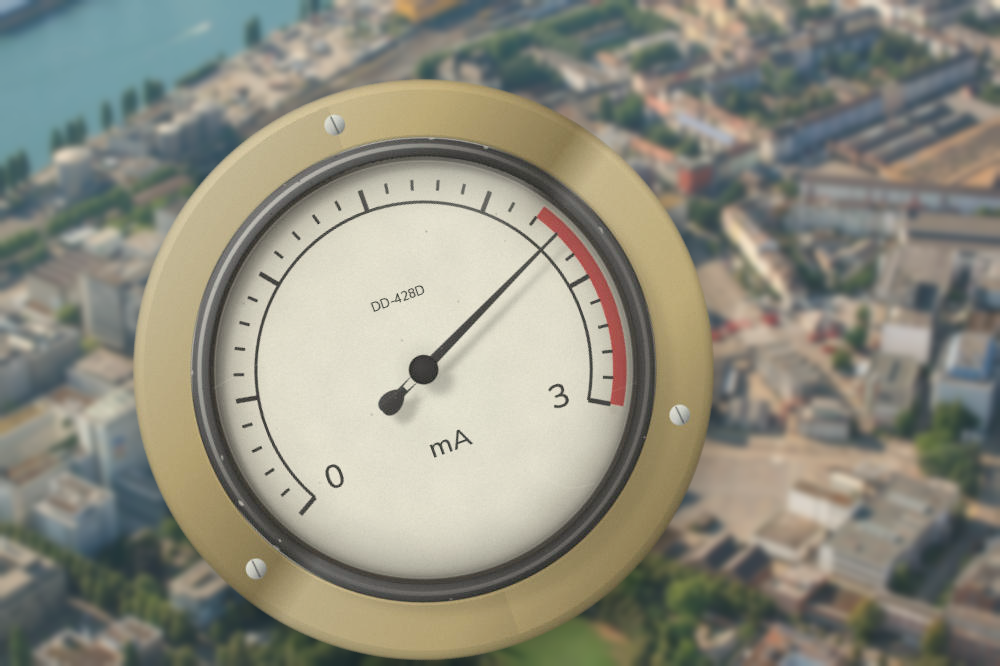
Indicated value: 2.3 mA
